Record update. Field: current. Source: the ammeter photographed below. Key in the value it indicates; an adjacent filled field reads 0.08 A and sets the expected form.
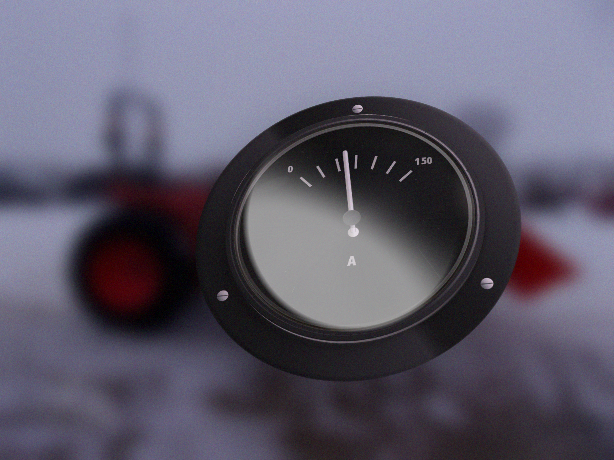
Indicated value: 62.5 A
